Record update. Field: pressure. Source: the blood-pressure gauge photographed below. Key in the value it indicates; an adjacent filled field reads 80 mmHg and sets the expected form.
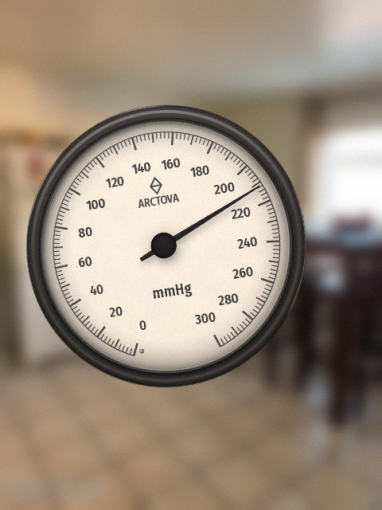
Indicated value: 212 mmHg
